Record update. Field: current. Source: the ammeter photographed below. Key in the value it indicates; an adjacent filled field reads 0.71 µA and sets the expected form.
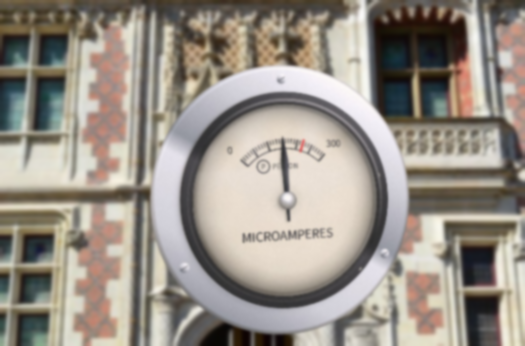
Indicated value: 150 µA
